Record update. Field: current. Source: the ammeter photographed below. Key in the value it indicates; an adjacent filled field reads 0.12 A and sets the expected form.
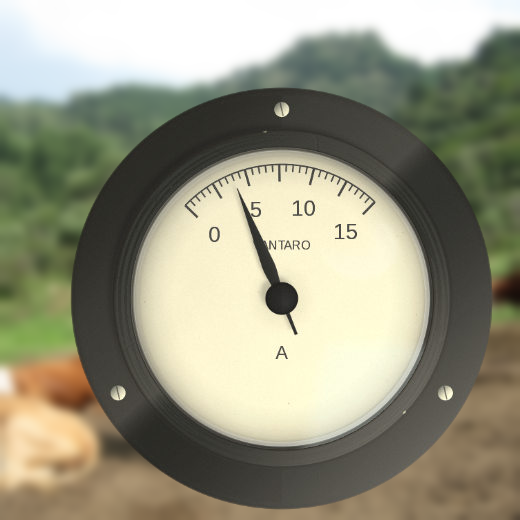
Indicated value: 4 A
